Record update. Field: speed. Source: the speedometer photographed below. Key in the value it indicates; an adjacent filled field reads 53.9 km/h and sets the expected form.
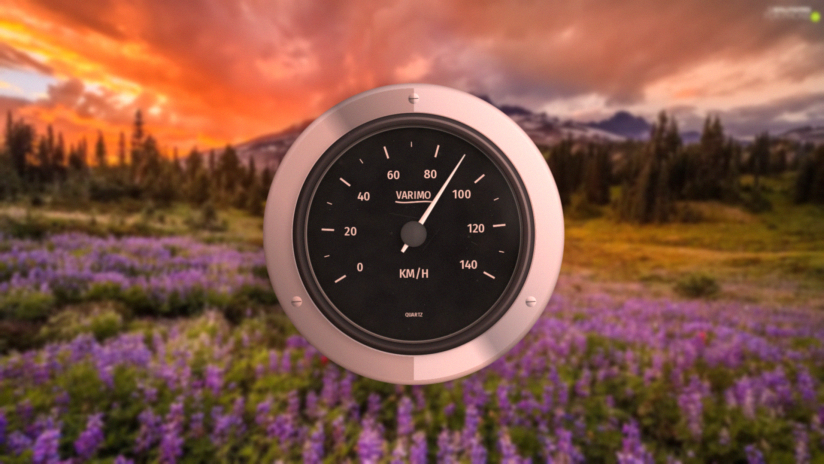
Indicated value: 90 km/h
